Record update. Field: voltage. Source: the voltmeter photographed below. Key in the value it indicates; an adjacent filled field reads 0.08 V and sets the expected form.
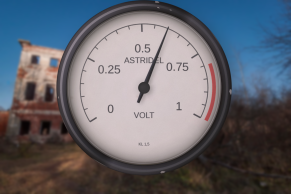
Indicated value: 0.6 V
